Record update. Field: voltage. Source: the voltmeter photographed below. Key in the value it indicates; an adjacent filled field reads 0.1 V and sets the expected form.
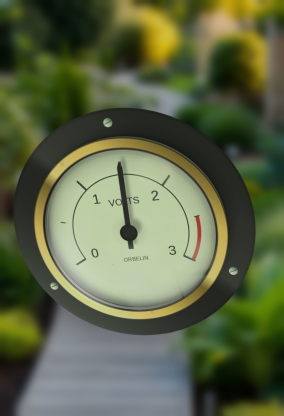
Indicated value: 1.5 V
